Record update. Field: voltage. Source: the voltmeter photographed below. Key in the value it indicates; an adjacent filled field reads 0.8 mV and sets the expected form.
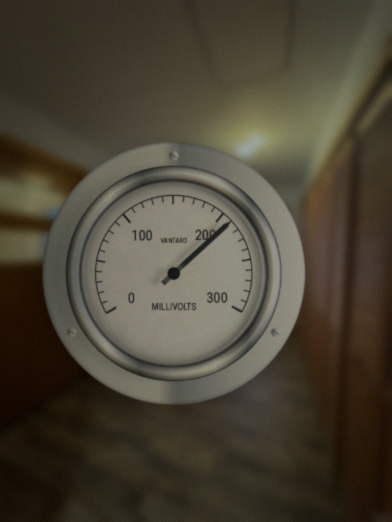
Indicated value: 210 mV
